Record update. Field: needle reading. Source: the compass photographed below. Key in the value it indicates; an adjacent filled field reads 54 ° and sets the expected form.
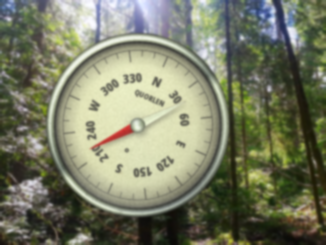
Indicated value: 220 °
